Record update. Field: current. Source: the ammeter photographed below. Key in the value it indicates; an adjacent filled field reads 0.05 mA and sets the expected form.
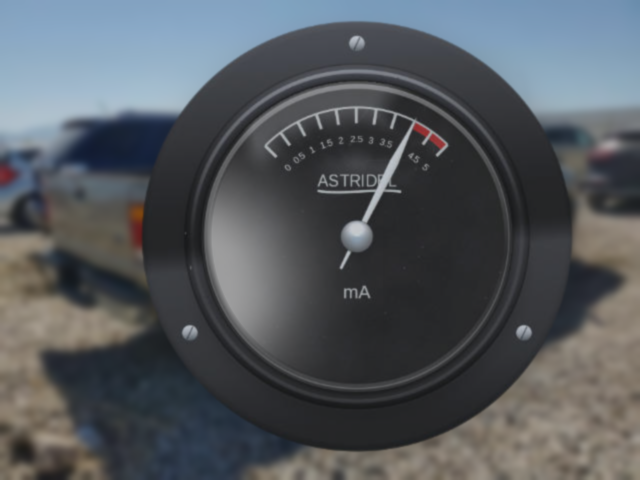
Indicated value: 4 mA
